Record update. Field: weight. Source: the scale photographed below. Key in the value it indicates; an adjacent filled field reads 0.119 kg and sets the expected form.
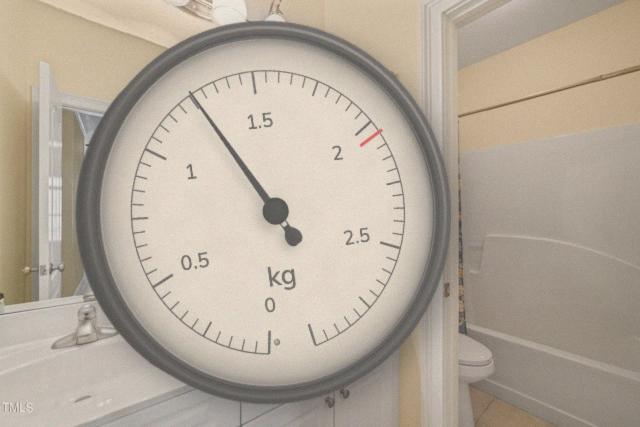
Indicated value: 1.25 kg
